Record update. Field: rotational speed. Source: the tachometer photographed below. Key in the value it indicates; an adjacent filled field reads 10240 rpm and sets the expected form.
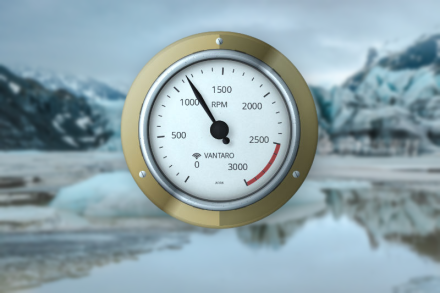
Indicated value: 1150 rpm
